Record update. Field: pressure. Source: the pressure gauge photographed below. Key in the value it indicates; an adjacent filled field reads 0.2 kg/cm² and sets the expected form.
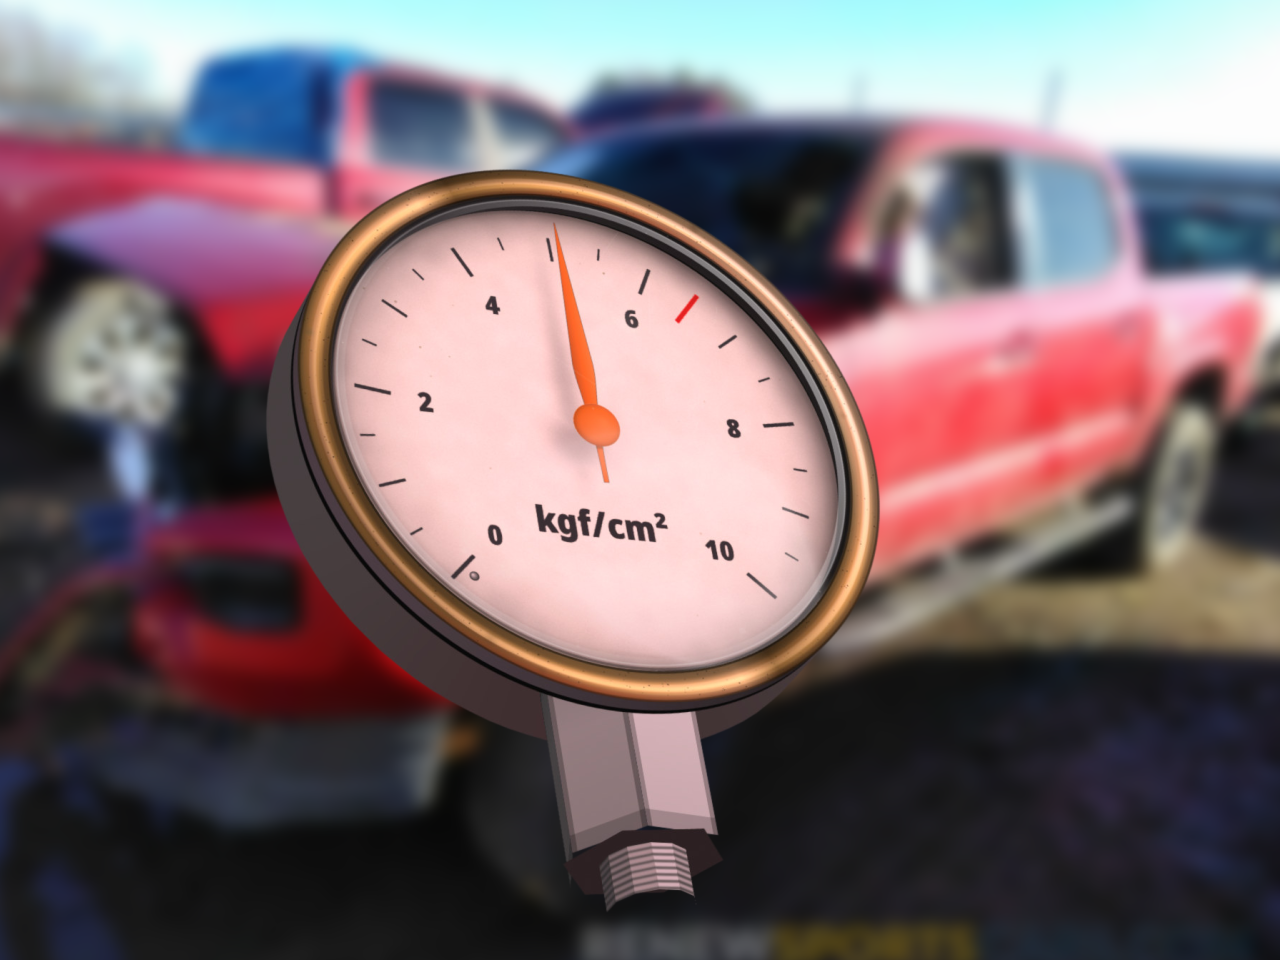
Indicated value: 5 kg/cm²
